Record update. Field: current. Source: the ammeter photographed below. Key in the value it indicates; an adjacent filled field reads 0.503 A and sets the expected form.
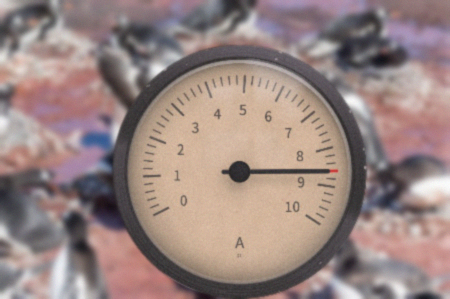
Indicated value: 8.6 A
